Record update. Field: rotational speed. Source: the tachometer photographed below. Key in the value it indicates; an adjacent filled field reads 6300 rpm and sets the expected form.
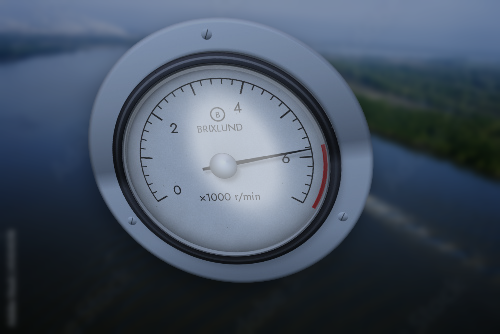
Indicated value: 5800 rpm
